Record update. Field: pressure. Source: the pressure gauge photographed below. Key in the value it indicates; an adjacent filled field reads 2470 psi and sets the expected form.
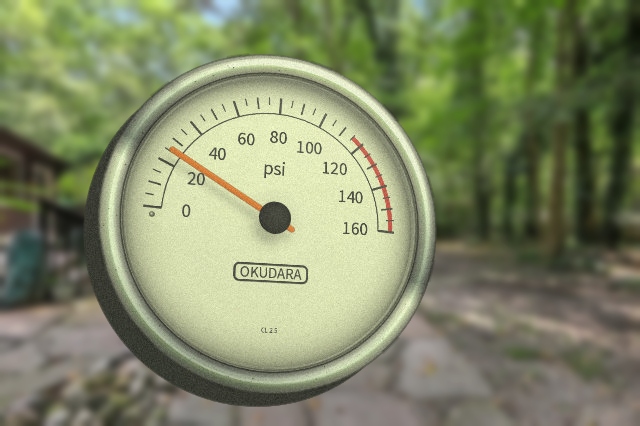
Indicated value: 25 psi
